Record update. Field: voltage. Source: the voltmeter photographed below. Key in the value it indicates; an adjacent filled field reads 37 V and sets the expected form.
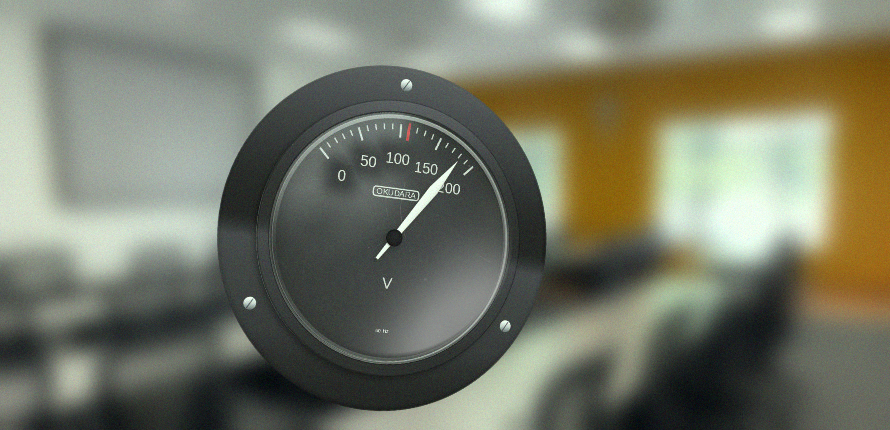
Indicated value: 180 V
